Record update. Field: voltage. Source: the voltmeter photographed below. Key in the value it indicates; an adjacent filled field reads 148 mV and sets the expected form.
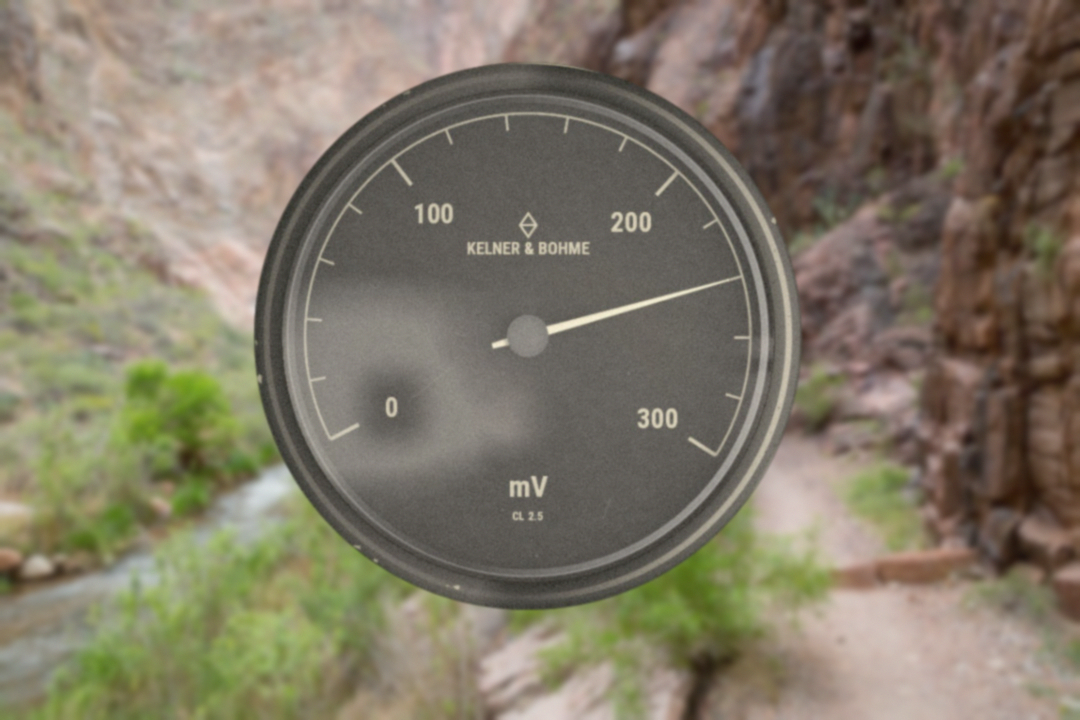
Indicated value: 240 mV
